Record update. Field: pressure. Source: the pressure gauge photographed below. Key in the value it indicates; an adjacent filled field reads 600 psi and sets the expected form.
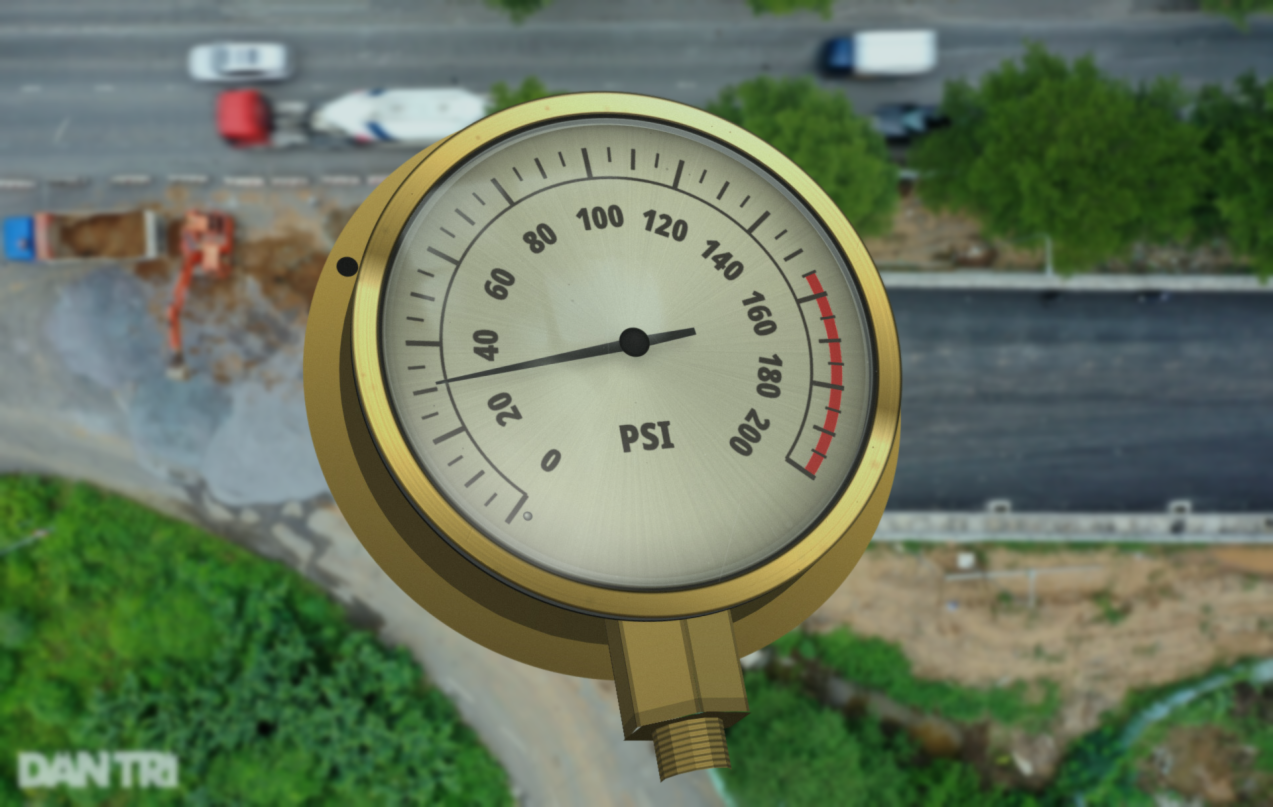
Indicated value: 30 psi
